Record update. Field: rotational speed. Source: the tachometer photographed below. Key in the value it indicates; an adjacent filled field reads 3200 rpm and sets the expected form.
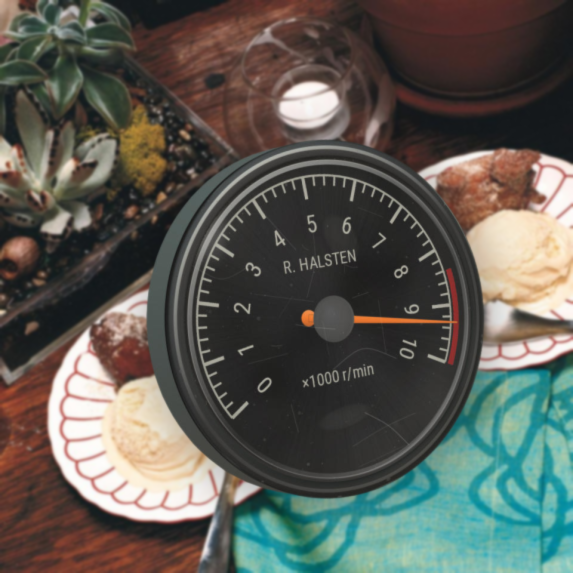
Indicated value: 9300 rpm
